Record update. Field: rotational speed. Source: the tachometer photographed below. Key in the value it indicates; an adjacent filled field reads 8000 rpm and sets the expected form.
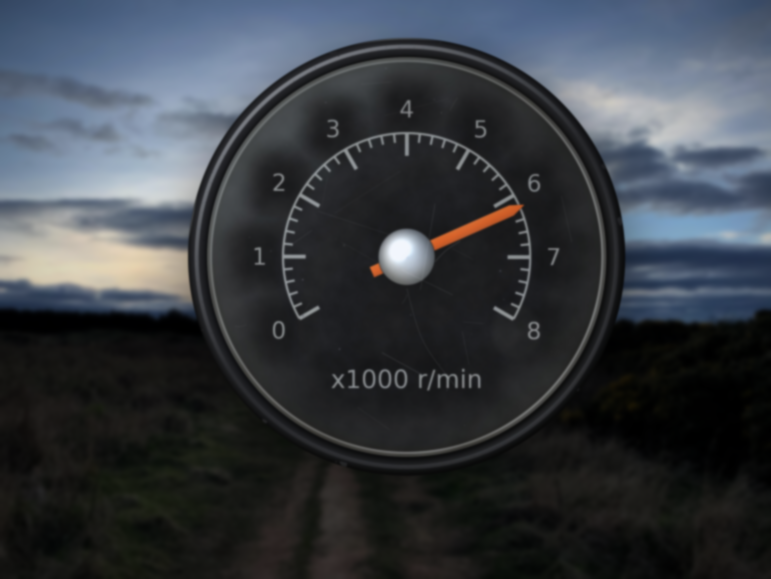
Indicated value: 6200 rpm
